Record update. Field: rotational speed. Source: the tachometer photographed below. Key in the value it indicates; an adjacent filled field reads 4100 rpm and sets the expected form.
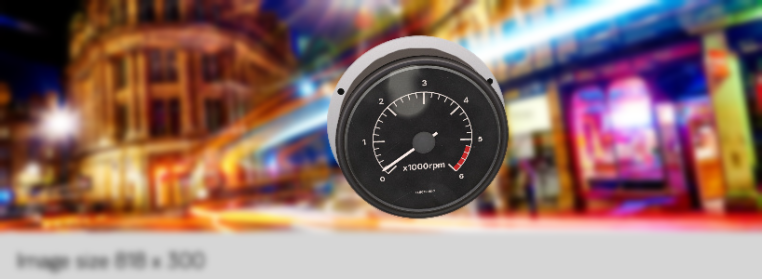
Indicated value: 200 rpm
